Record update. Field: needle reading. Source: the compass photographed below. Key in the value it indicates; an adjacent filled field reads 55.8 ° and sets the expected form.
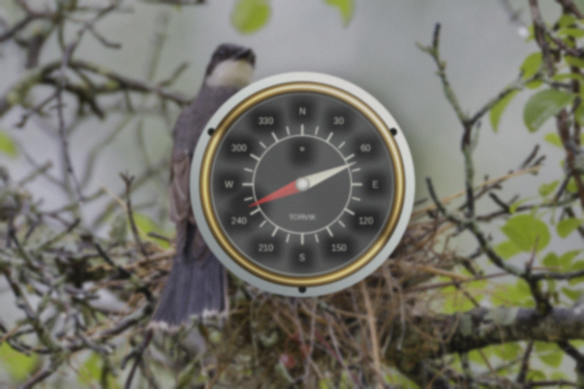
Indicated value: 247.5 °
